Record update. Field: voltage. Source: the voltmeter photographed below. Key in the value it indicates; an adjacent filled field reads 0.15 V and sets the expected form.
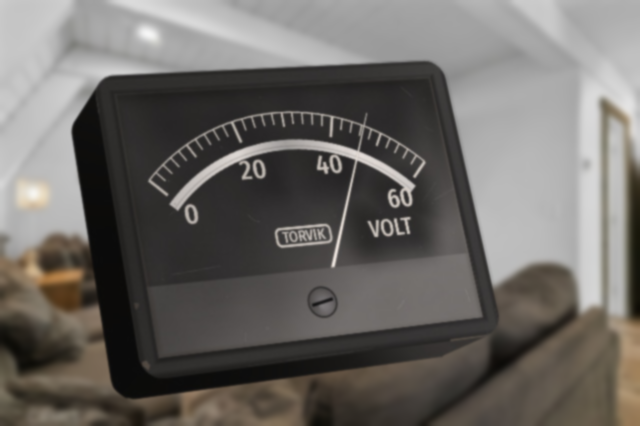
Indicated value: 46 V
